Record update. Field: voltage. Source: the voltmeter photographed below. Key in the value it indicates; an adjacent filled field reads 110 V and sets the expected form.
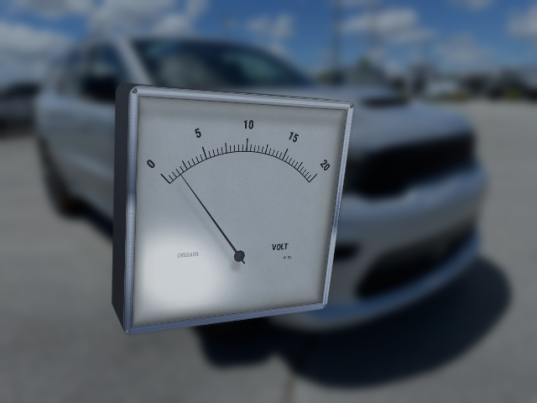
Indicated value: 1.5 V
